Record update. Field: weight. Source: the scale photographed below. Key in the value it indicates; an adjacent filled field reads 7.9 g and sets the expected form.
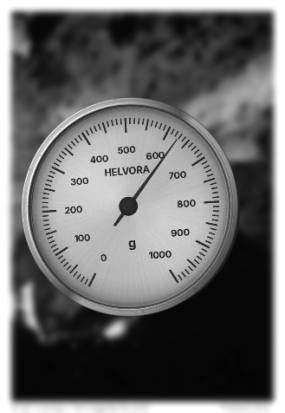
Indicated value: 630 g
